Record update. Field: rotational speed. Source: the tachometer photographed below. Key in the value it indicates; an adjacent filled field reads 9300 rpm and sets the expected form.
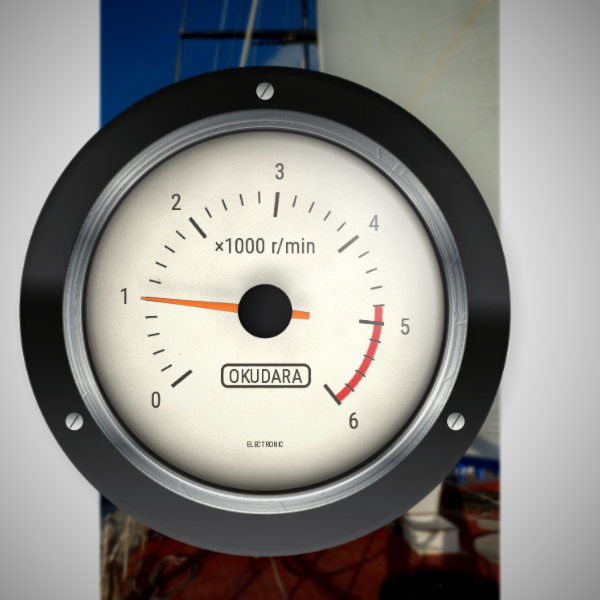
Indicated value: 1000 rpm
